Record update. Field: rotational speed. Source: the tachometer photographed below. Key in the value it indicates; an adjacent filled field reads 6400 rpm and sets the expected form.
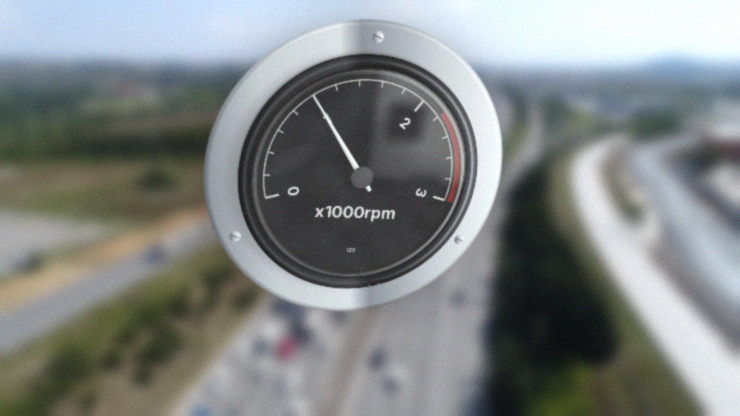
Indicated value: 1000 rpm
